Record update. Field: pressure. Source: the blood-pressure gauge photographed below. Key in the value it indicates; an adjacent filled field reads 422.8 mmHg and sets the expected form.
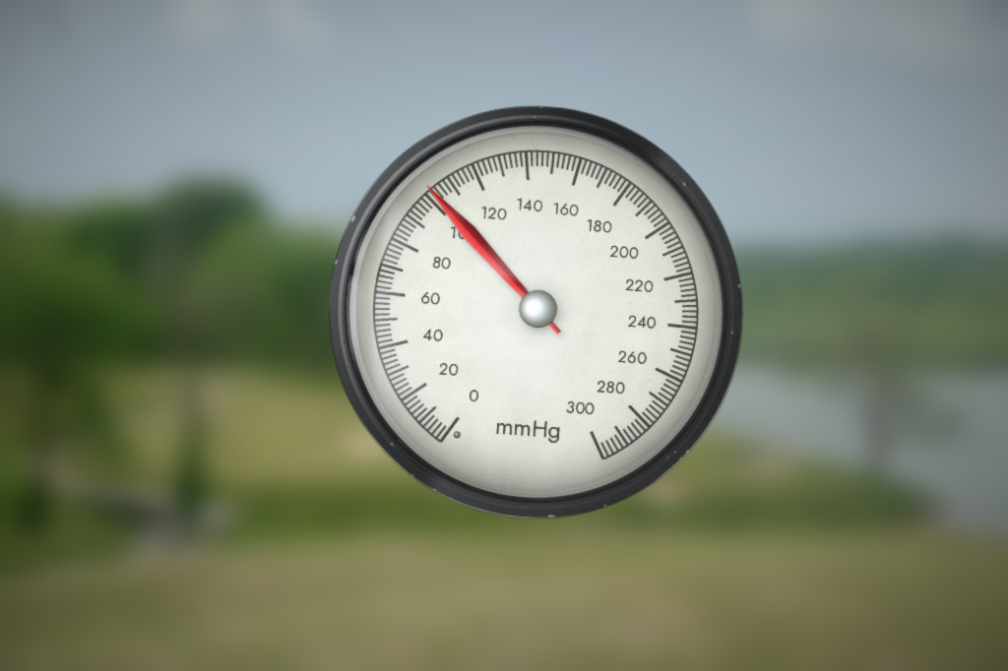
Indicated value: 102 mmHg
